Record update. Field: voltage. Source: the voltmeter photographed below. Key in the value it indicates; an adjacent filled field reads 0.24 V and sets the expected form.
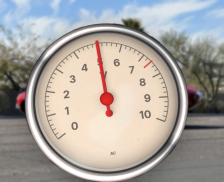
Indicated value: 5 V
